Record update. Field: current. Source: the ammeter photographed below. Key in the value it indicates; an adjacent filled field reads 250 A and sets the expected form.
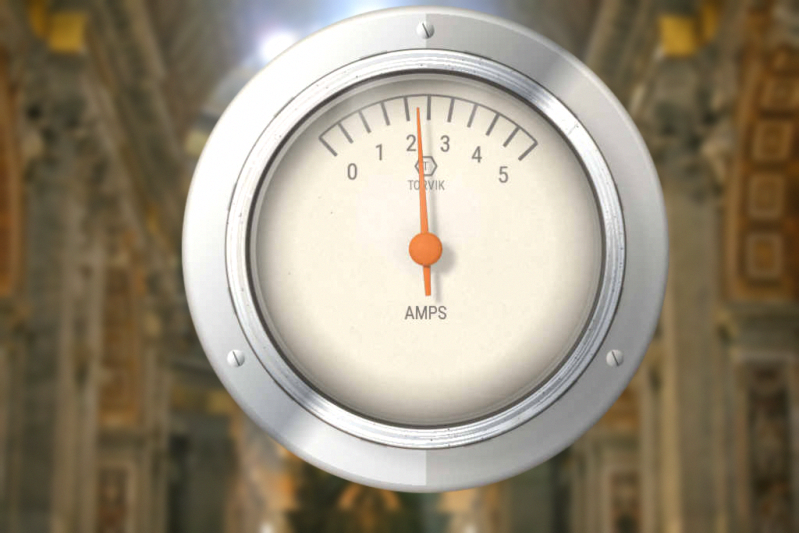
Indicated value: 2.25 A
